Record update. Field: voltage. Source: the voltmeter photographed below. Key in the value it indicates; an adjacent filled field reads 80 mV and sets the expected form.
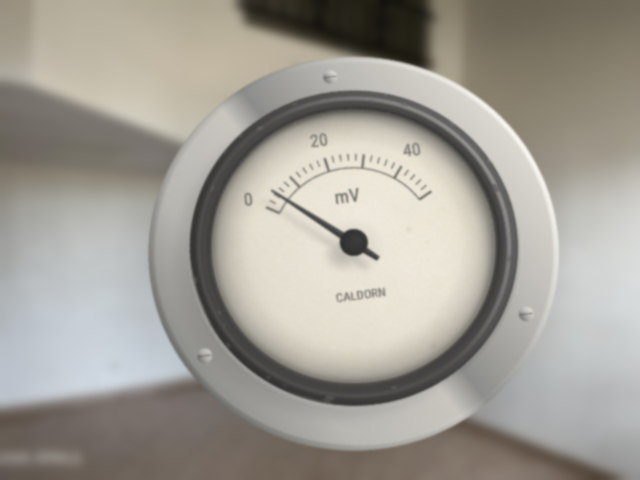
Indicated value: 4 mV
